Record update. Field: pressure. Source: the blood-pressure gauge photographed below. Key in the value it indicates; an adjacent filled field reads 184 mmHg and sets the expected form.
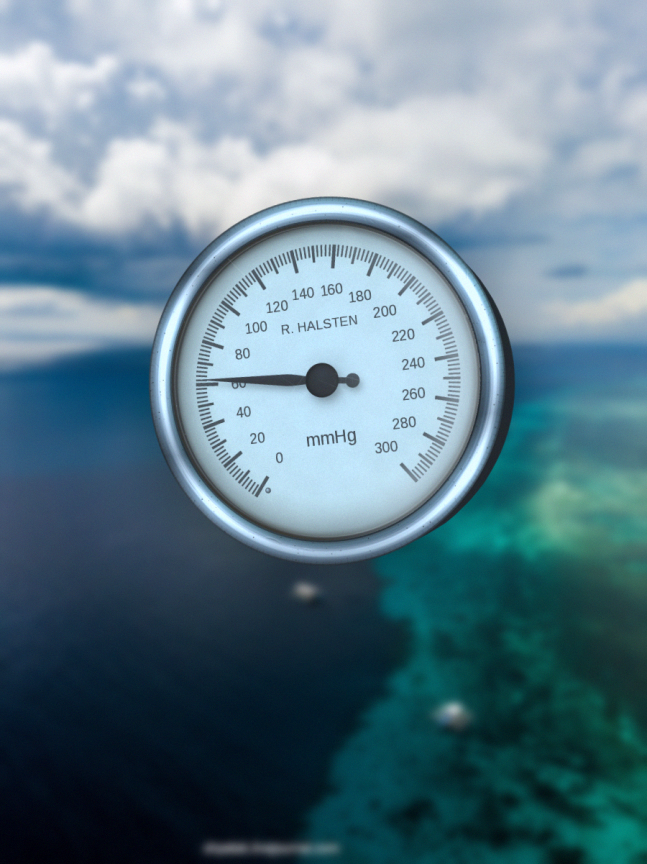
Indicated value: 62 mmHg
